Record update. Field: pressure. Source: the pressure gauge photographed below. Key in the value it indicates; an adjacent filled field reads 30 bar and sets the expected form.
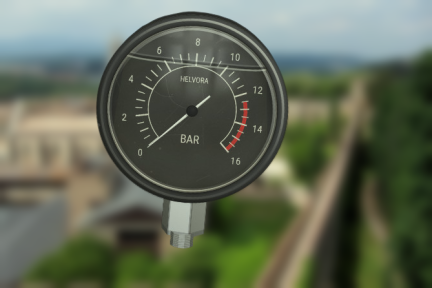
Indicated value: 0 bar
